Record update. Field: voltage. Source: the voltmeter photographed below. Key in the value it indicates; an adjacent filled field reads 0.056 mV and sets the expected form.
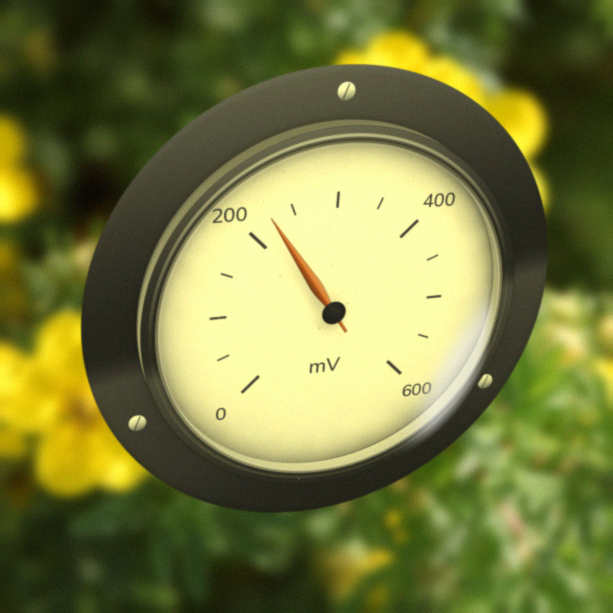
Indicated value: 225 mV
